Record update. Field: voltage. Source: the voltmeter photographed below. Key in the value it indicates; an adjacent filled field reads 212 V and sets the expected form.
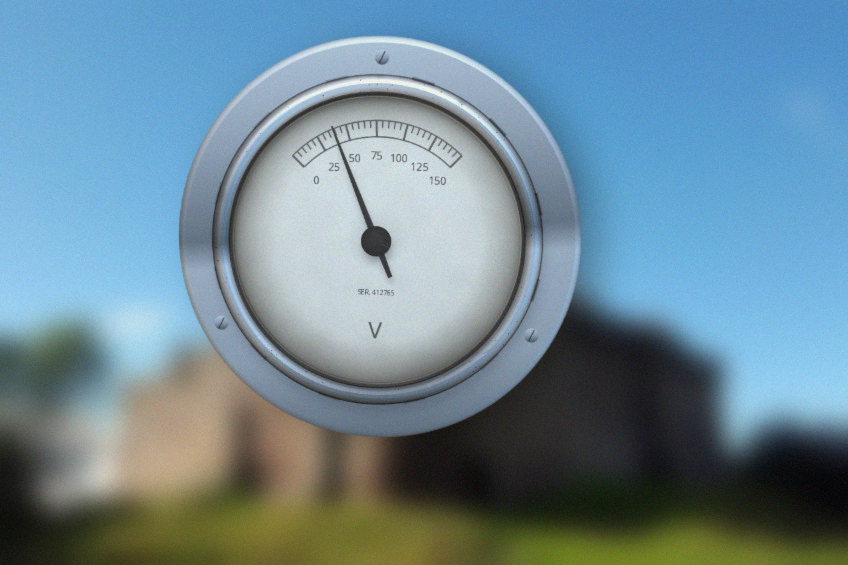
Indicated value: 40 V
